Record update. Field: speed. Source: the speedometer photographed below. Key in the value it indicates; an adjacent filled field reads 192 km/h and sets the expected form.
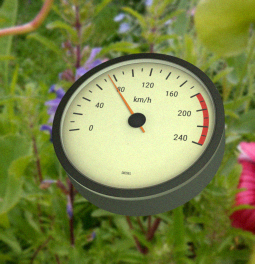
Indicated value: 75 km/h
